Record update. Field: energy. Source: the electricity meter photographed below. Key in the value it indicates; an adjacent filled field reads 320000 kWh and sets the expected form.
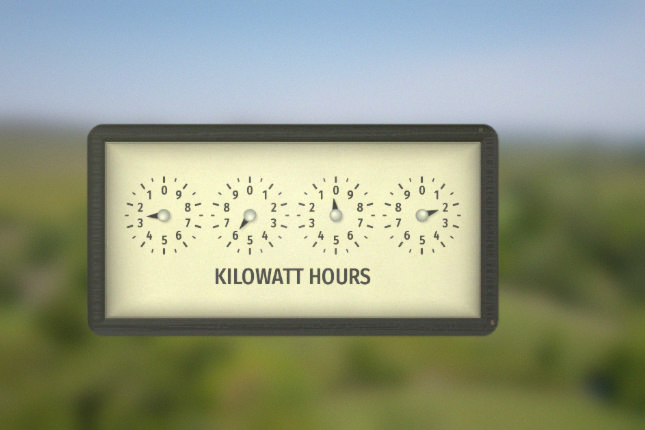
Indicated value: 2602 kWh
